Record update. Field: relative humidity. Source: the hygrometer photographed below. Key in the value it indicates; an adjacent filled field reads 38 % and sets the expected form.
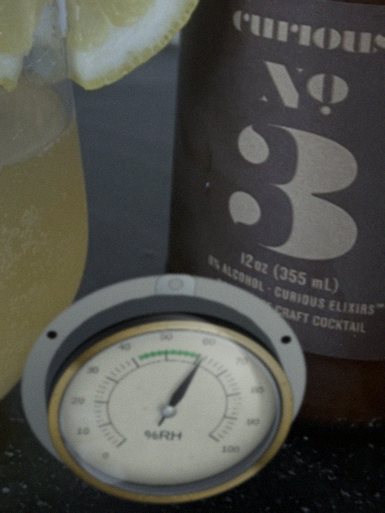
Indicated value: 60 %
